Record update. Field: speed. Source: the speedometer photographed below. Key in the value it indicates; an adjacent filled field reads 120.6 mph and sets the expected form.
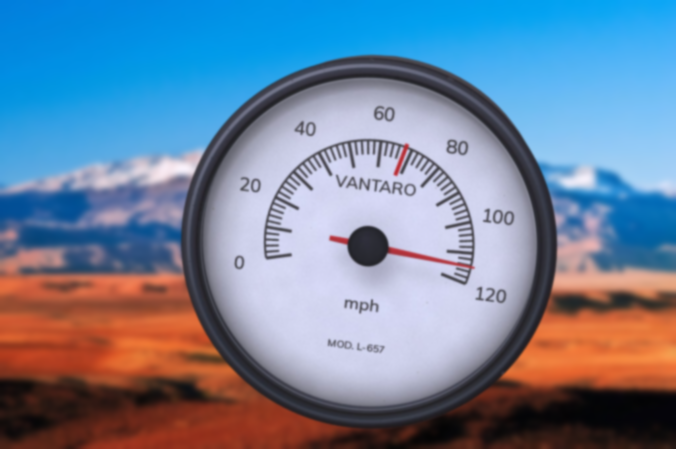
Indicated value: 114 mph
